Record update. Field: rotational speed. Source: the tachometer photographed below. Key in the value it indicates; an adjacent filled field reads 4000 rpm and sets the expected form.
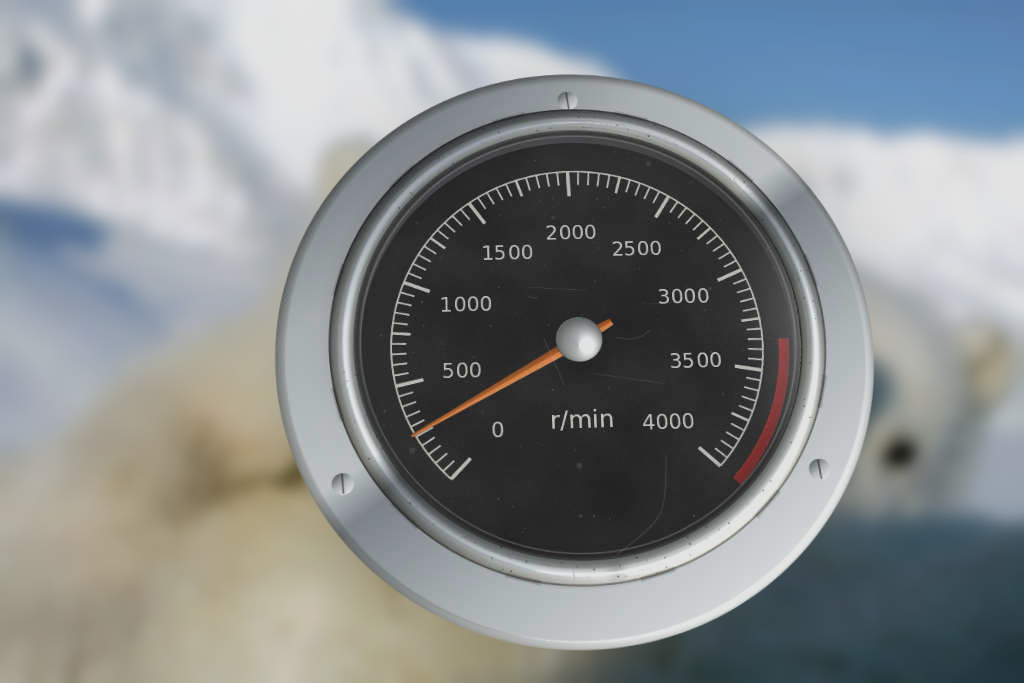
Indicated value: 250 rpm
